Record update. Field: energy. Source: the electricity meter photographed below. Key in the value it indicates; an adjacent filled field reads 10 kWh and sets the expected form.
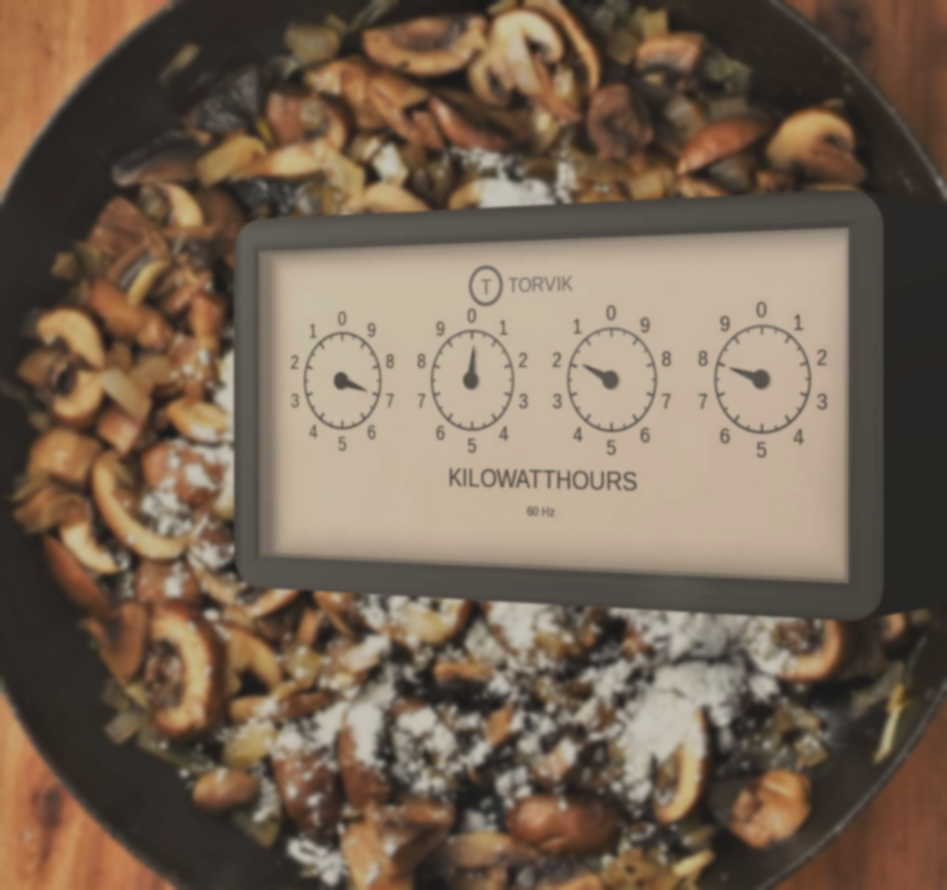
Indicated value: 7018 kWh
